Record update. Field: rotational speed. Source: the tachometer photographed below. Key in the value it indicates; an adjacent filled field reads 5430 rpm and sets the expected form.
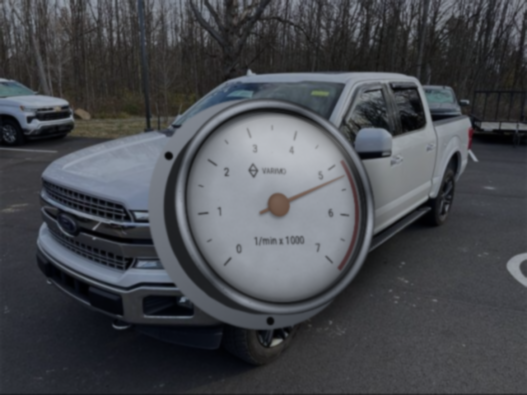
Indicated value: 5250 rpm
